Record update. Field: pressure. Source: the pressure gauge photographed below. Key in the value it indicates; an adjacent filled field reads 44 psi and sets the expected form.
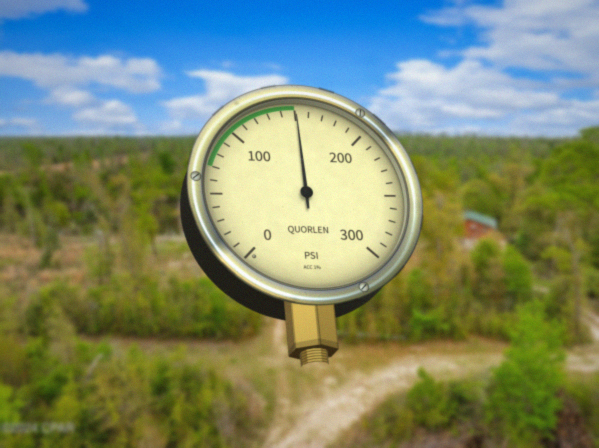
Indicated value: 150 psi
